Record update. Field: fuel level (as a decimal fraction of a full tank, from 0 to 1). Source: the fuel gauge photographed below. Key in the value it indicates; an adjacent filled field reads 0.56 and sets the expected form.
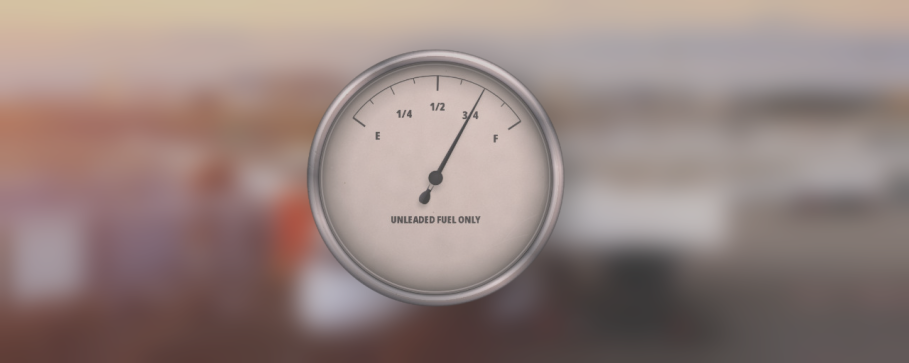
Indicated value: 0.75
